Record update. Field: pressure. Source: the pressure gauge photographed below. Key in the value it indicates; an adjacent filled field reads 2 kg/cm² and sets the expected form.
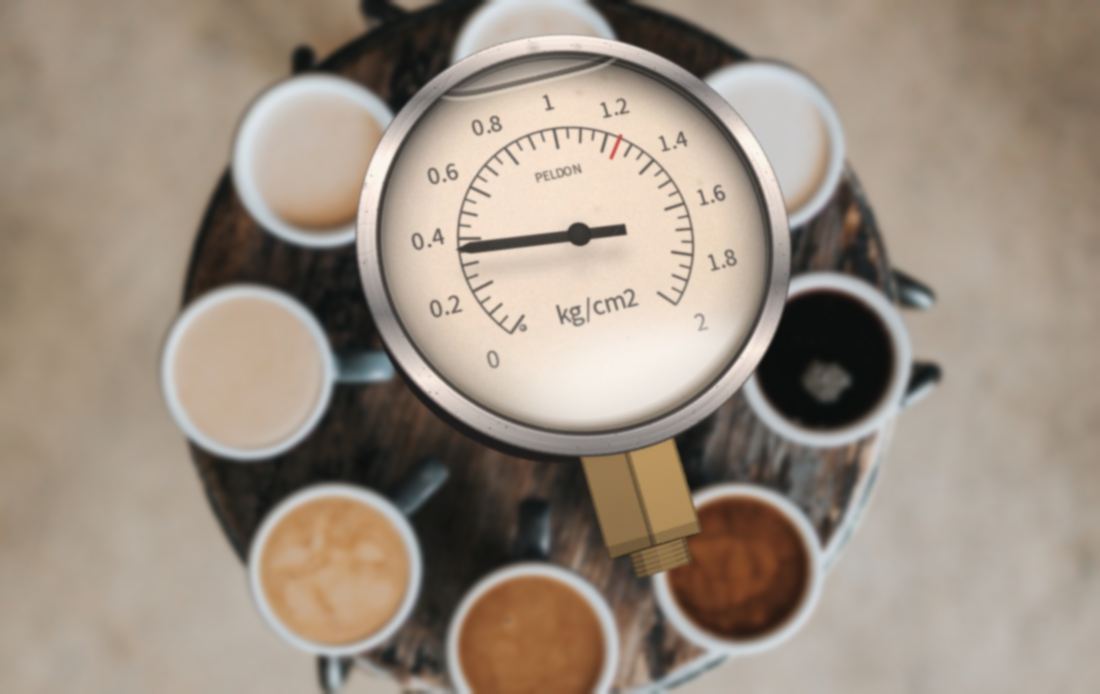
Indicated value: 0.35 kg/cm²
